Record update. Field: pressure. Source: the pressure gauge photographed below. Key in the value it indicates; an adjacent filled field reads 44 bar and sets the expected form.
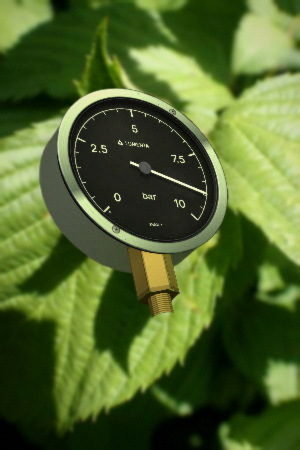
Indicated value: 9 bar
